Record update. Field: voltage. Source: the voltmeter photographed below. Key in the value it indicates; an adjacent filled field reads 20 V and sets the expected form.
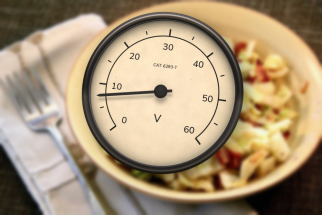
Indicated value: 7.5 V
